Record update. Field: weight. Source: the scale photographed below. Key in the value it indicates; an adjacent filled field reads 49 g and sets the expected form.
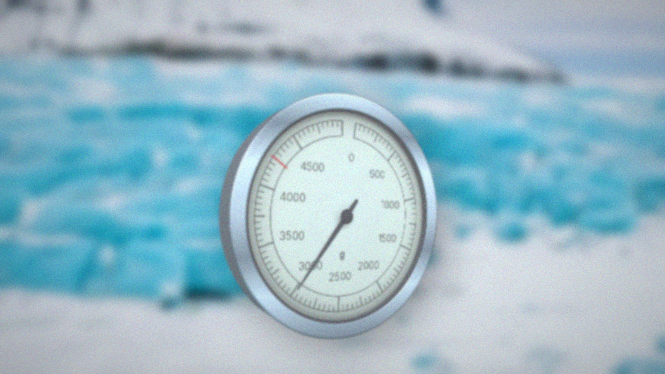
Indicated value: 3000 g
